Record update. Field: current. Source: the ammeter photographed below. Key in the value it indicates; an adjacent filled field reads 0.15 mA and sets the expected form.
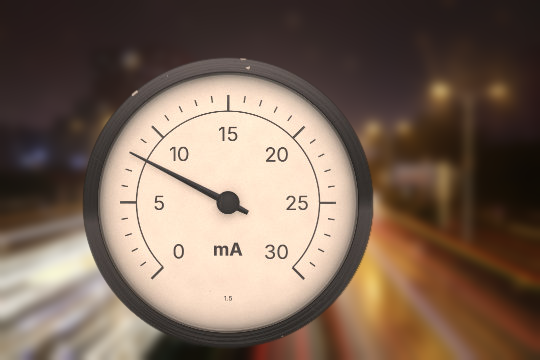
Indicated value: 8 mA
